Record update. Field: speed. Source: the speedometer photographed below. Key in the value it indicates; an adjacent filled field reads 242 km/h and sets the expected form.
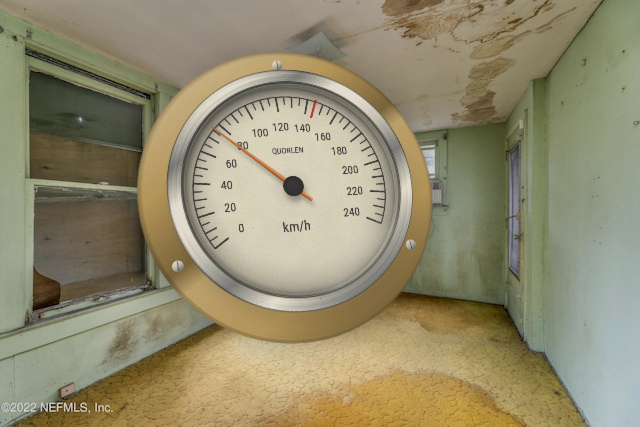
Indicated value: 75 km/h
